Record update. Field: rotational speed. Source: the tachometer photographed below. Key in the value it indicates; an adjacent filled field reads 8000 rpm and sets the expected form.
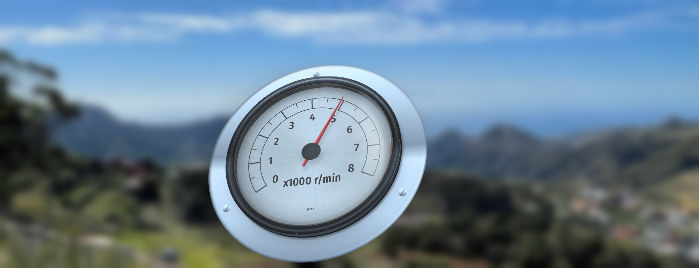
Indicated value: 5000 rpm
